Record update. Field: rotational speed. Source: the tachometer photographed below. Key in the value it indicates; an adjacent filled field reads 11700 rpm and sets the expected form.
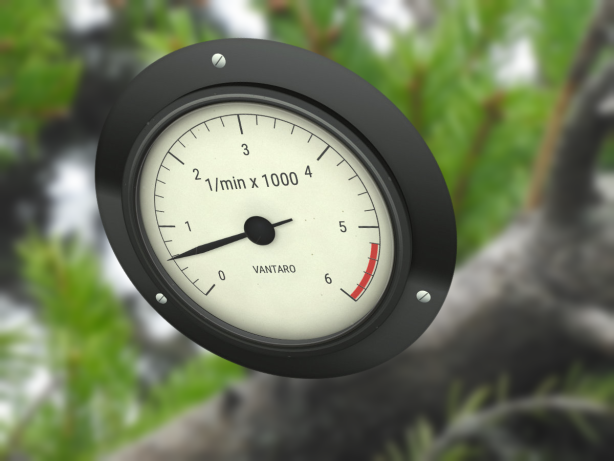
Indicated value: 600 rpm
